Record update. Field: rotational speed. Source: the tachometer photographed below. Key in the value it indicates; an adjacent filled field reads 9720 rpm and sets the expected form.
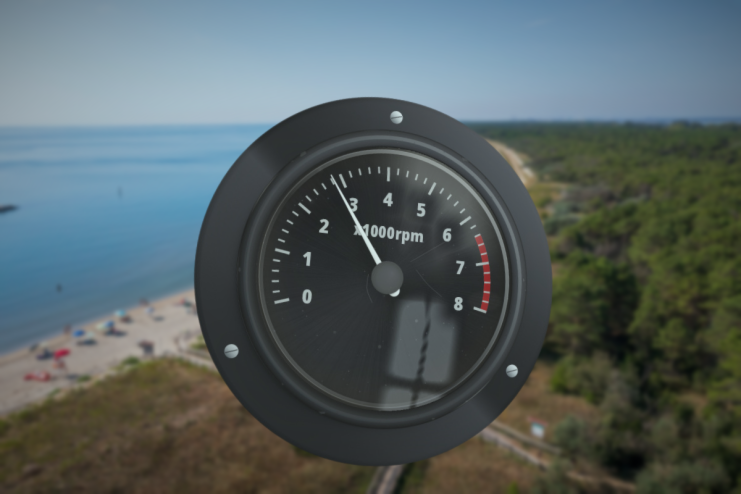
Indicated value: 2800 rpm
